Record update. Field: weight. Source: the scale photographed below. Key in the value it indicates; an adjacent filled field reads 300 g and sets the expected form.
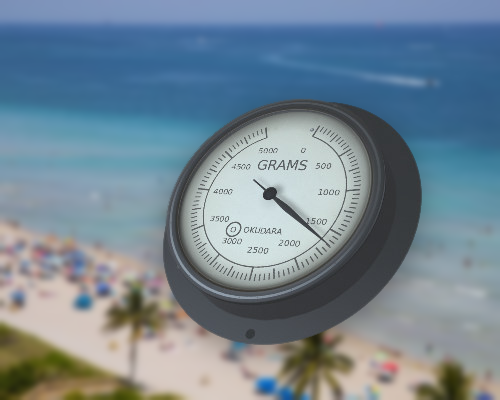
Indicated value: 1650 g
